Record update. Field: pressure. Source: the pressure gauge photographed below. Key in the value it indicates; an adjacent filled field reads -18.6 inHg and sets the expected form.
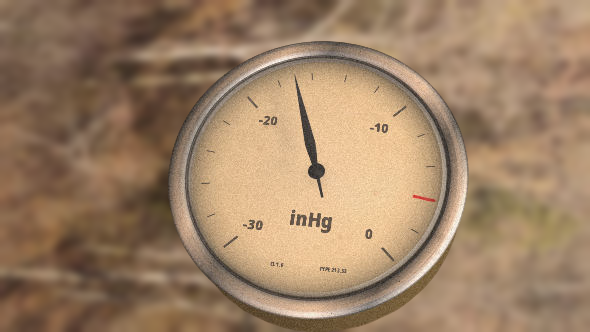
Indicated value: -17 inHg
